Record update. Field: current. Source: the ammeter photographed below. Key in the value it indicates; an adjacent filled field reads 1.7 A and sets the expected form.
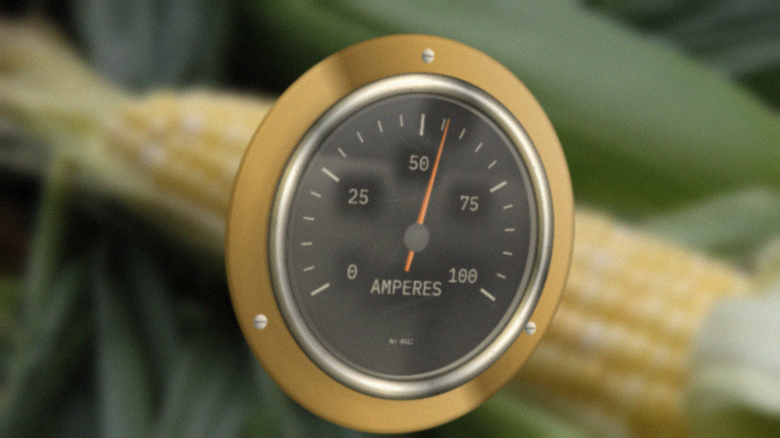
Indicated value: 55 A
